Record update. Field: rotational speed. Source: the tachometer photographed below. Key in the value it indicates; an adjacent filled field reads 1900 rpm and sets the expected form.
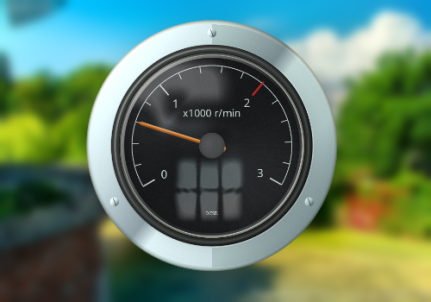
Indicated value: 600 rpm
